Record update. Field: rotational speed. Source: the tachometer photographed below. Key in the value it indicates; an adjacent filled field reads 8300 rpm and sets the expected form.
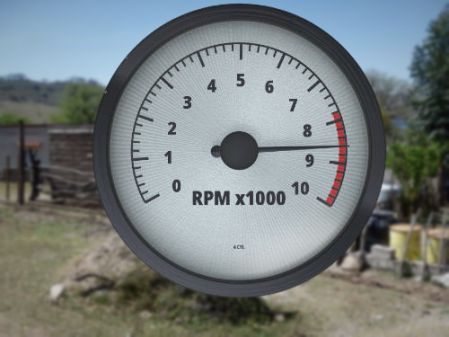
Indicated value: 8600 rpm
